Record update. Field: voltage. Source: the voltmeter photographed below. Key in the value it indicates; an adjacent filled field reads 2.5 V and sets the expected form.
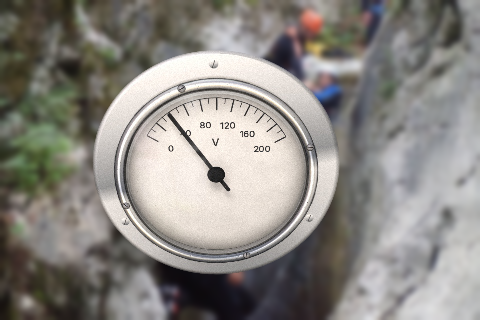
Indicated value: 40 V
